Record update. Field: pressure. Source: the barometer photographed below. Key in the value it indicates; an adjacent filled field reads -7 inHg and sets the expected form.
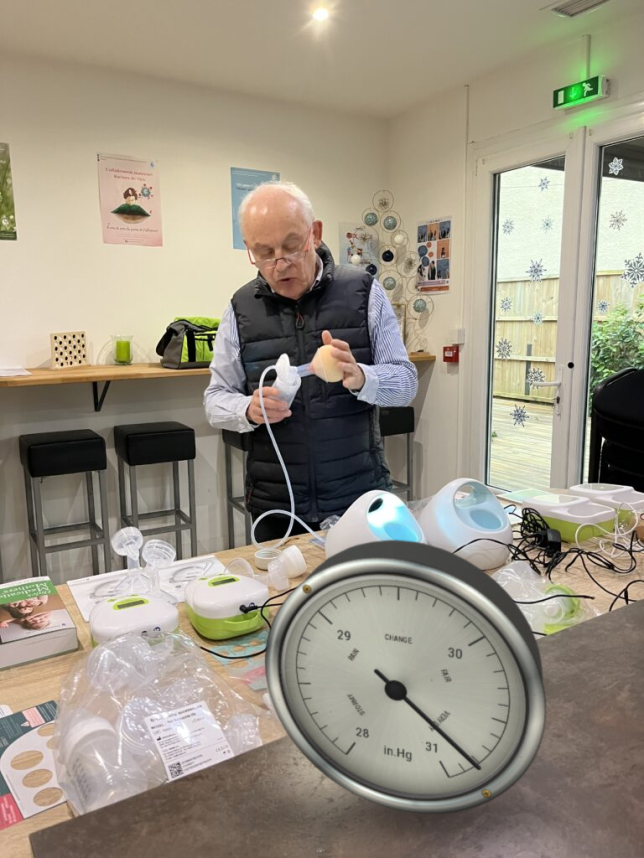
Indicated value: 30.8 inHg
